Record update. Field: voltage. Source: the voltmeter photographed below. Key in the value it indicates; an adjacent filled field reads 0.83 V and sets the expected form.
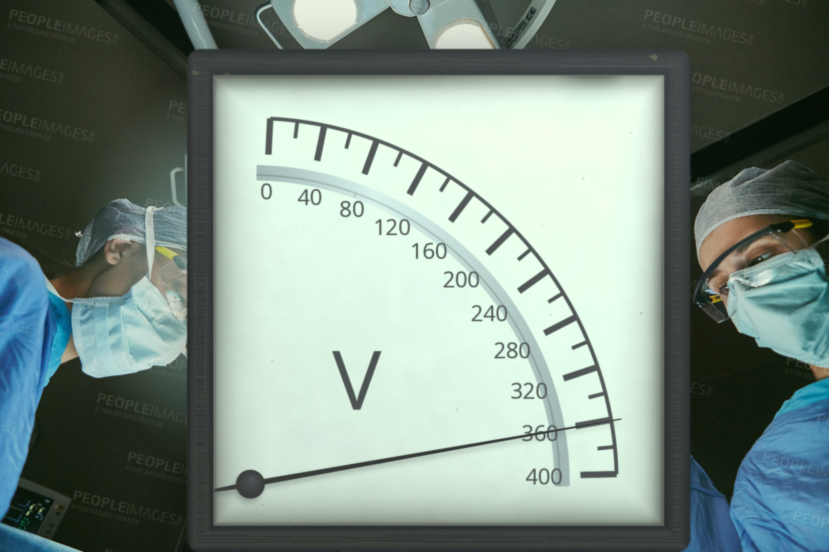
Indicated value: 360 V
